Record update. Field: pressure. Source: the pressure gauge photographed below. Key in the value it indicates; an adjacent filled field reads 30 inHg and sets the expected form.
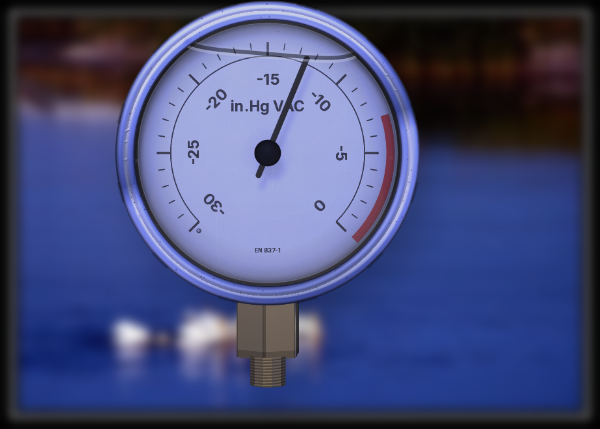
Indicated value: -12.5 inHg
